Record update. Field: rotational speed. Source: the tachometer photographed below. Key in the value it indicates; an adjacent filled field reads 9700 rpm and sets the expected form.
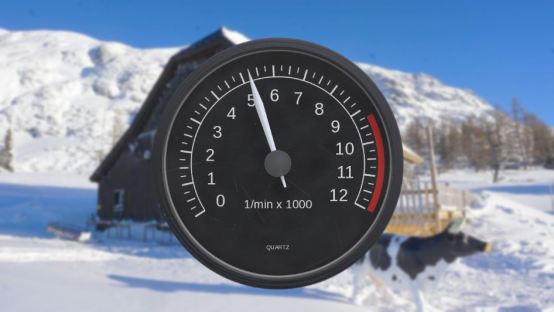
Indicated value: 5250 rpm
